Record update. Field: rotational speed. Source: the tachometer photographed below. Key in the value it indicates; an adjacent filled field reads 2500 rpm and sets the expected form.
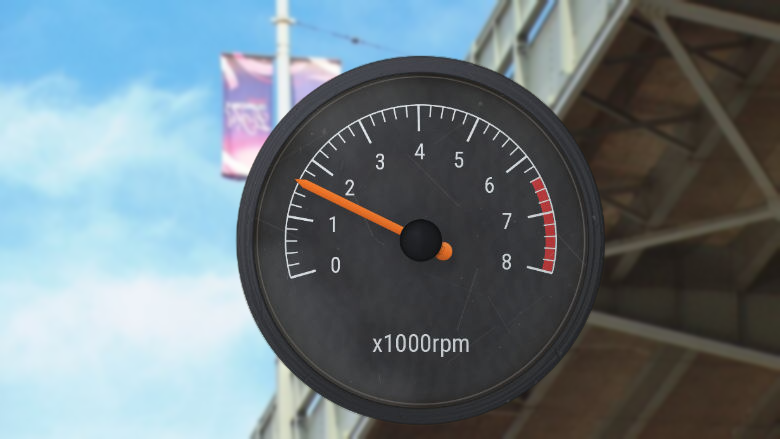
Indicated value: 1600 rpm
